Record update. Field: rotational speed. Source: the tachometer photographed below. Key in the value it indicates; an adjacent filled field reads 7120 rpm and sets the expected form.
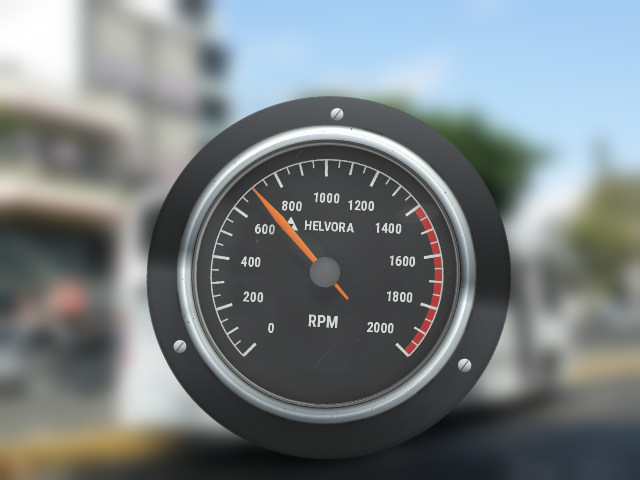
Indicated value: 700 rpm
